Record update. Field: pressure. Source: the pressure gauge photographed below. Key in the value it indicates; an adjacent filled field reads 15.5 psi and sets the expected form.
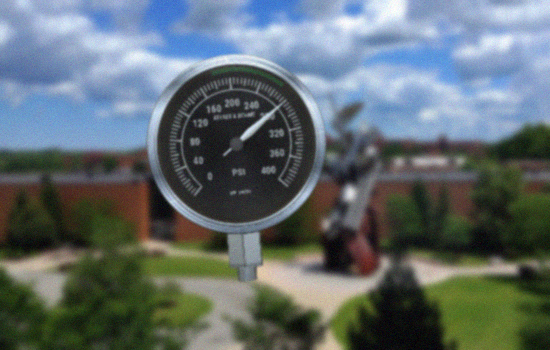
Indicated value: 280 psi
